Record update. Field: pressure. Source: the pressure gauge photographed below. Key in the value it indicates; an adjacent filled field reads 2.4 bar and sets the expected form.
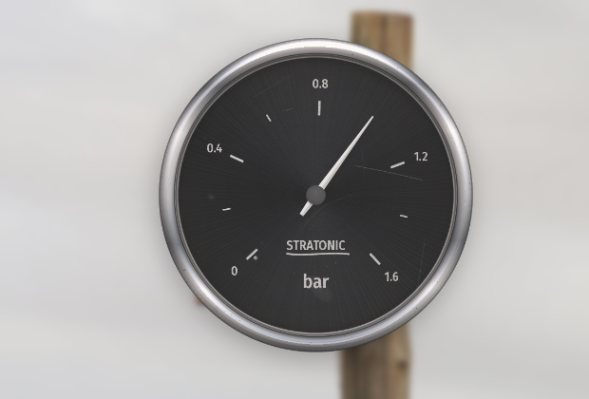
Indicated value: 1 bar
